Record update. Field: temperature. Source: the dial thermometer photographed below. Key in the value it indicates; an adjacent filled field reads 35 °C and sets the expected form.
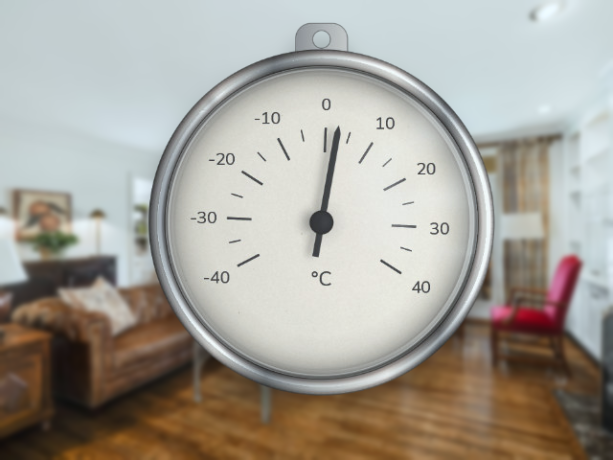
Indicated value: 2.5 °C
